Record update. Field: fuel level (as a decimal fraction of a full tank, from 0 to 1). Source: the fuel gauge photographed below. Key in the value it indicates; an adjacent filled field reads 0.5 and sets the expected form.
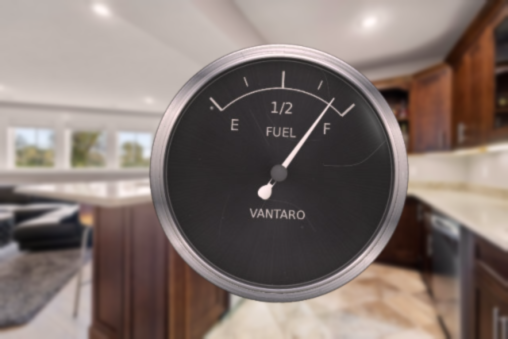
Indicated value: 0.875
